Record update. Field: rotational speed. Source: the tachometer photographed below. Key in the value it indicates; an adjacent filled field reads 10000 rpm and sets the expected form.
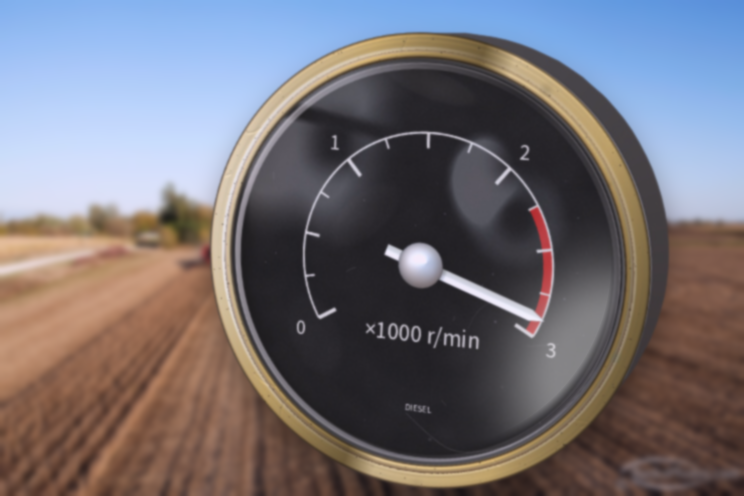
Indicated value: 2875 rpm
